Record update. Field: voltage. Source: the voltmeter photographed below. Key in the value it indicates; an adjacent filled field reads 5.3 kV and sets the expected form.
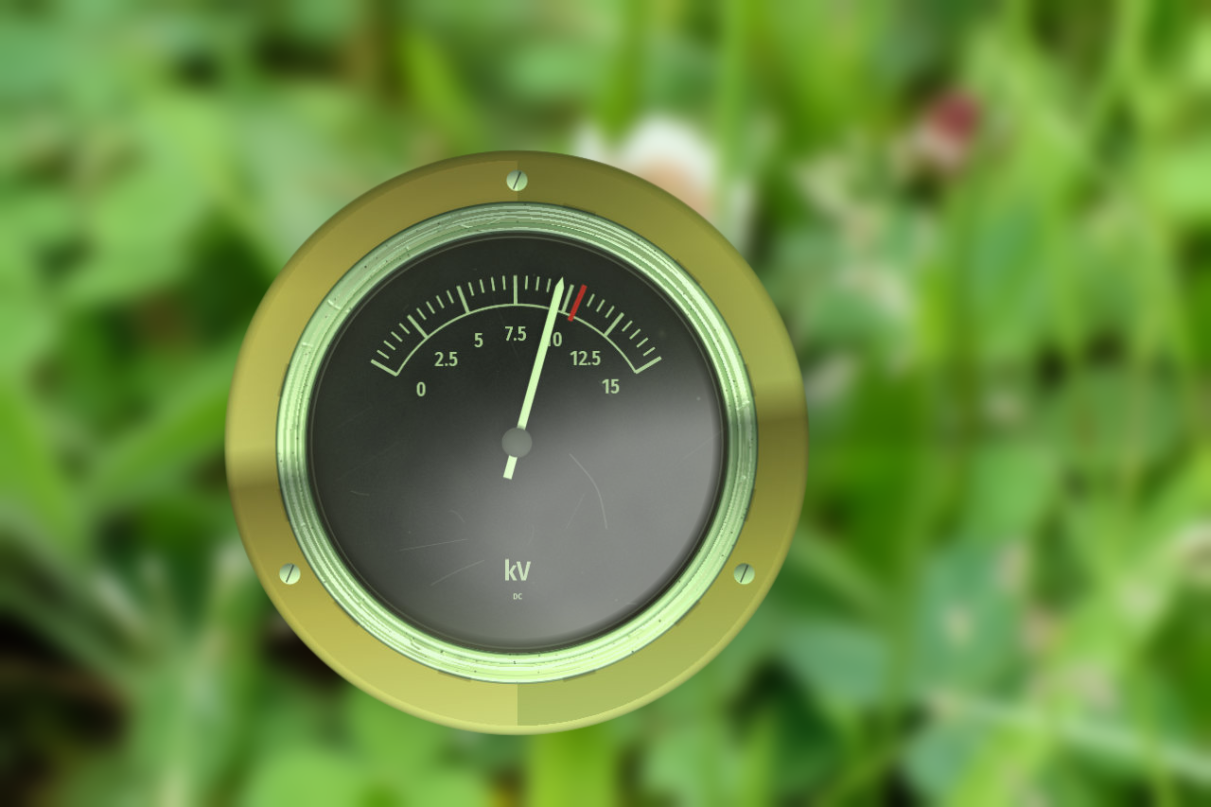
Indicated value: 9.5 kV
